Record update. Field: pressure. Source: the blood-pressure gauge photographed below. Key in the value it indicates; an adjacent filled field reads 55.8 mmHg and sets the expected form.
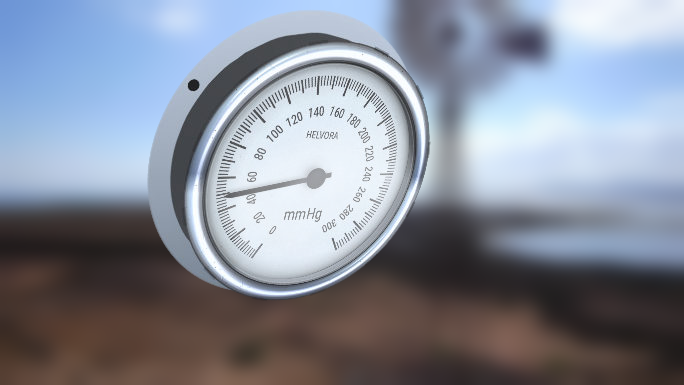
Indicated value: 50 mmHg
